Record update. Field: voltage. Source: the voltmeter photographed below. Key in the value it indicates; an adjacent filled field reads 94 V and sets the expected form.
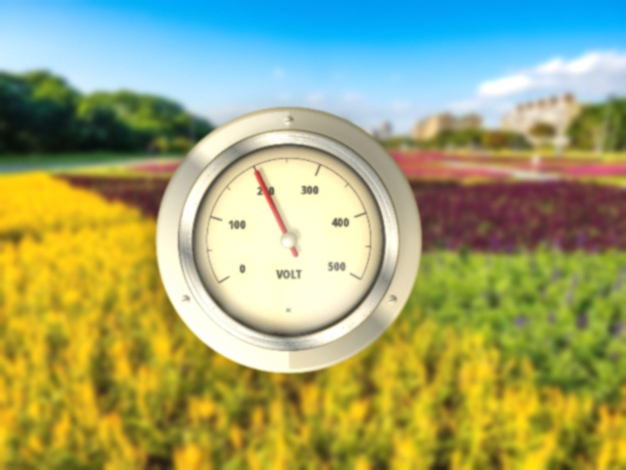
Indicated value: 200 V
